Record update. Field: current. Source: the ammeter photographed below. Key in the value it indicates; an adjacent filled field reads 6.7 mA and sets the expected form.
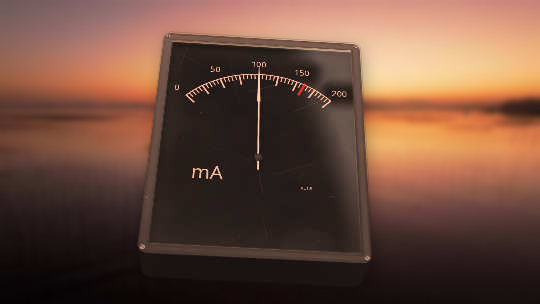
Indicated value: 100 mA
